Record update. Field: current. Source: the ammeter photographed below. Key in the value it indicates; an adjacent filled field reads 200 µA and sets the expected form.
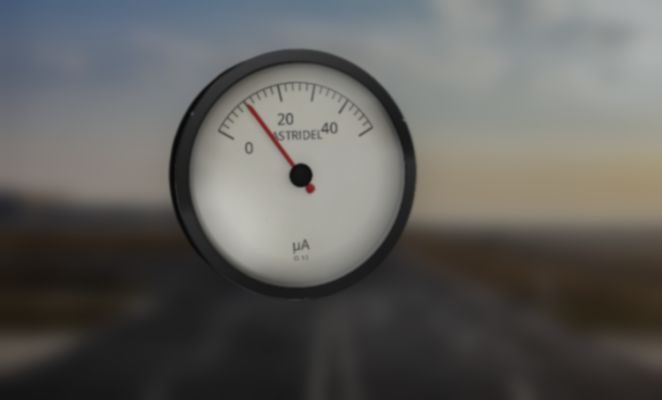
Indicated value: 10 µA
